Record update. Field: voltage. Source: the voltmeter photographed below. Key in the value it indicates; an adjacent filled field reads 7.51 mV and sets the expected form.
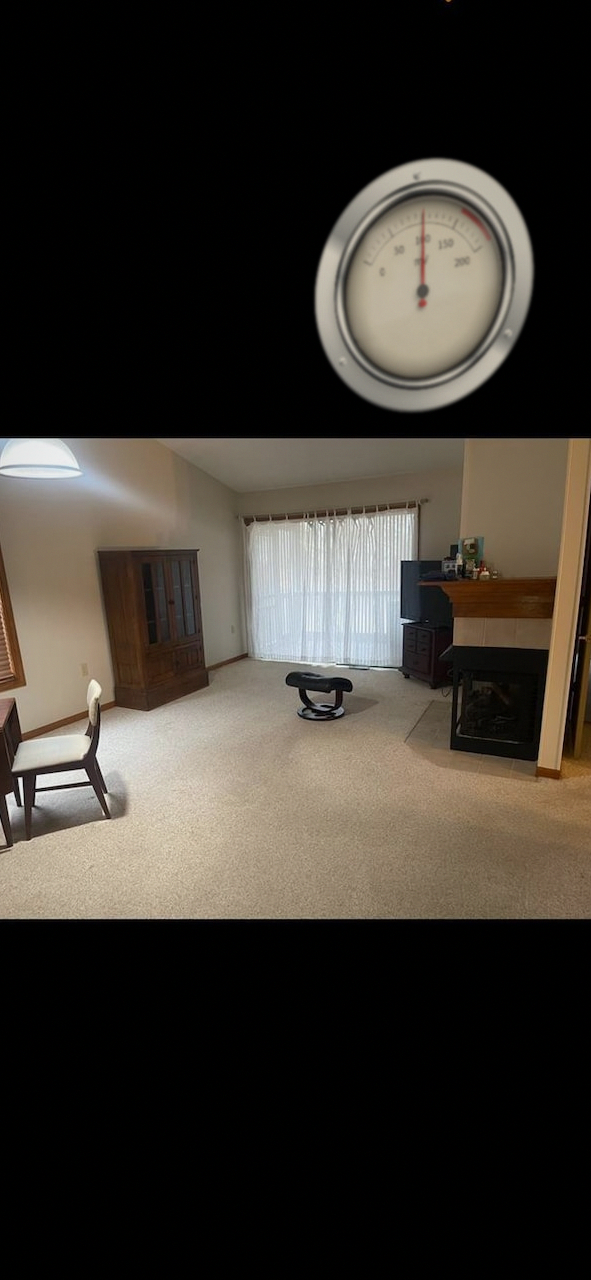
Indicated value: 100 mV
